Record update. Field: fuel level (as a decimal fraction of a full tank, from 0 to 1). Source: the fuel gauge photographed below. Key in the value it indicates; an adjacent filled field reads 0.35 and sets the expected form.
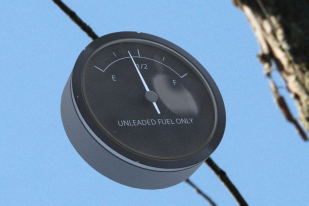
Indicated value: 0.375
